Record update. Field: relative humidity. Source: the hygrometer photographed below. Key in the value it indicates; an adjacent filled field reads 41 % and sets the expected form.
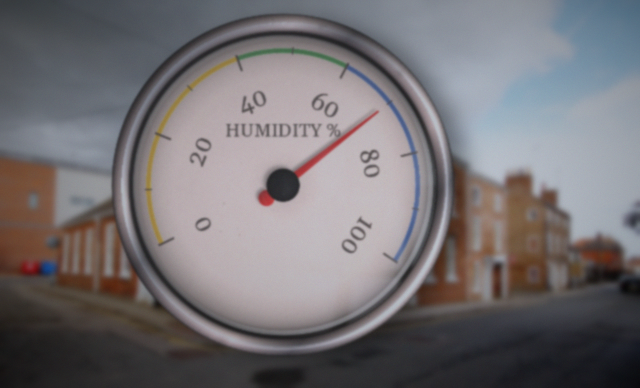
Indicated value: 70 %
